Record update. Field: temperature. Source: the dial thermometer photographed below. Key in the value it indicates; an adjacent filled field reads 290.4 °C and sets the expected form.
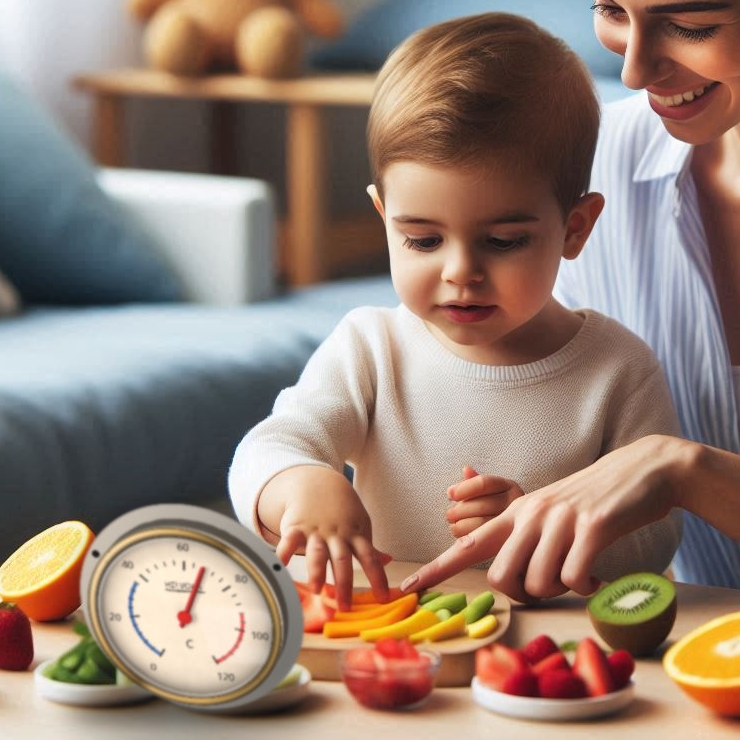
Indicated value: 68 °C
